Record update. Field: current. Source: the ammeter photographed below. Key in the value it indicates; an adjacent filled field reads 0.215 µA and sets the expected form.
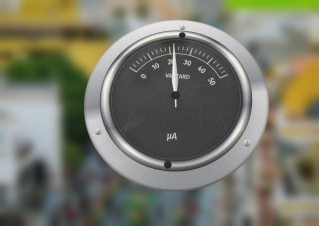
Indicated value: 22 µA
